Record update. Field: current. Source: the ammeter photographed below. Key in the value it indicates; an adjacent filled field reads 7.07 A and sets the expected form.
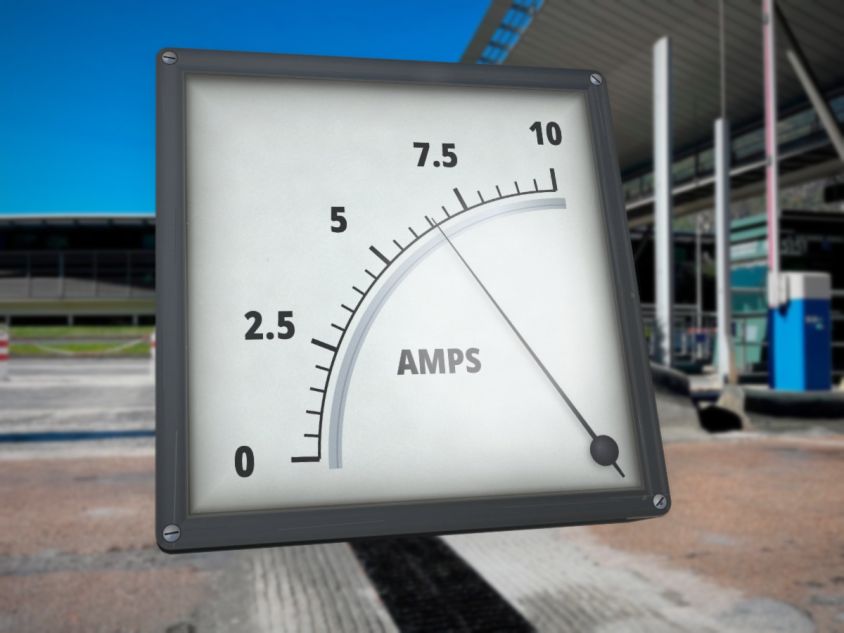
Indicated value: 6.5 A
